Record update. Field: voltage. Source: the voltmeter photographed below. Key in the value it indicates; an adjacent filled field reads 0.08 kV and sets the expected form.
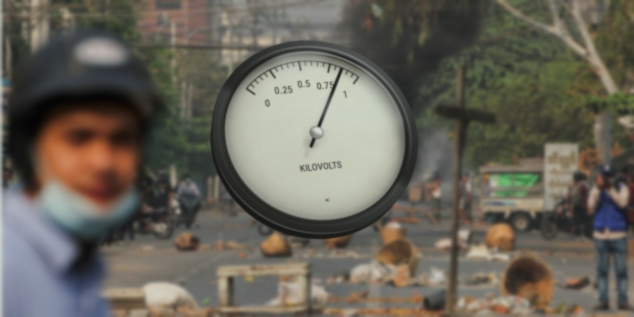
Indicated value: 0.85 kV
